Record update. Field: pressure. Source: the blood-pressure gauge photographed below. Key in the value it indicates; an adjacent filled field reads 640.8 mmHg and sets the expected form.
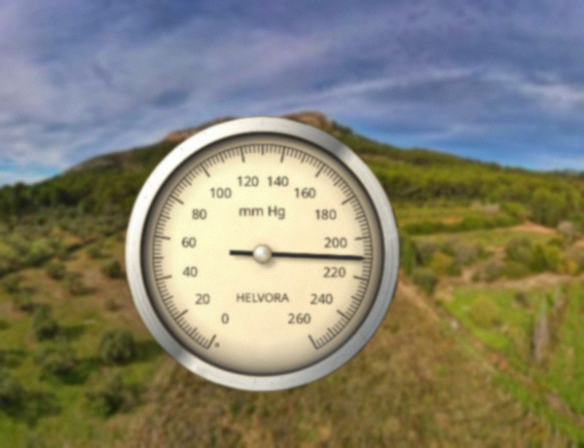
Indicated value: 210 mmHg
